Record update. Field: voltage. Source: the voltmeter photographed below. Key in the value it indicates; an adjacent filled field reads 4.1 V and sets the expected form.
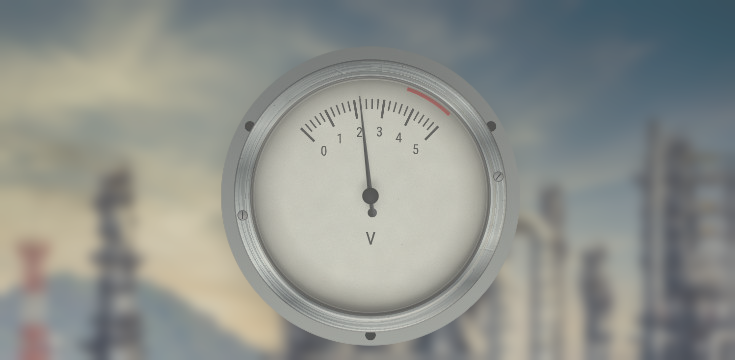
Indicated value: 2.2 V
